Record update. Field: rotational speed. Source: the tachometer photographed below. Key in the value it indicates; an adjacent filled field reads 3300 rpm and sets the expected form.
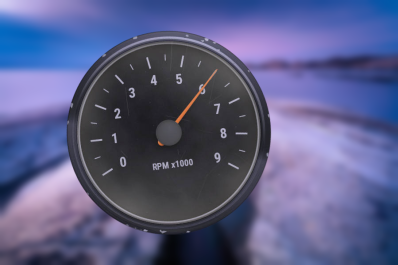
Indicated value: 6000 rpm
